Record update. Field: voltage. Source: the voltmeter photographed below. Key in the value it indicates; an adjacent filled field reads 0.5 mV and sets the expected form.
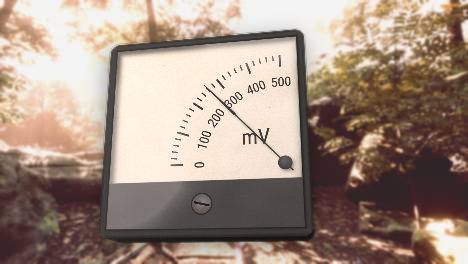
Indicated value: 260 mV
